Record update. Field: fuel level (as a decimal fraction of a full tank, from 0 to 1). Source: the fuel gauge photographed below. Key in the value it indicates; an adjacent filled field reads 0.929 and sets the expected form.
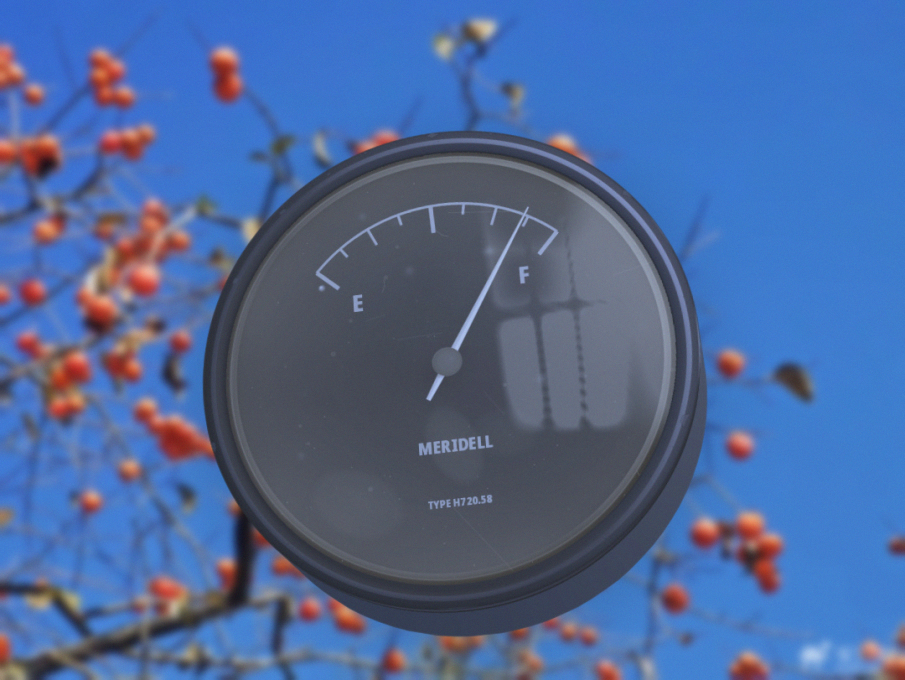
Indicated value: 0.875
